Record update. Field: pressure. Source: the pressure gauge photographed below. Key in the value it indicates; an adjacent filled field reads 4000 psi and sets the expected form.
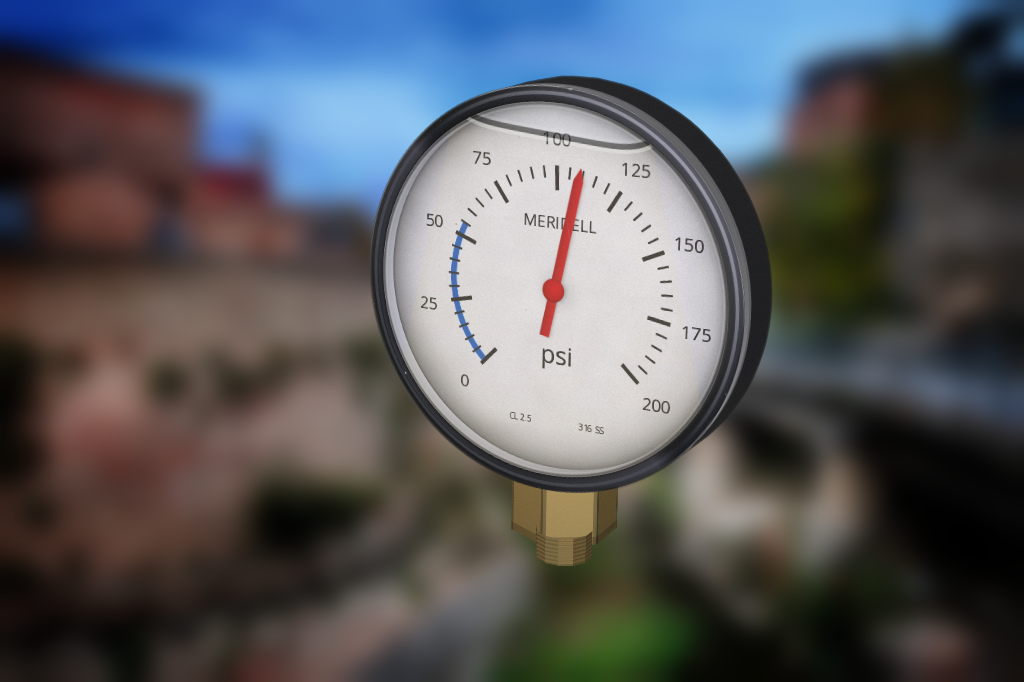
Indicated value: 110 psi
